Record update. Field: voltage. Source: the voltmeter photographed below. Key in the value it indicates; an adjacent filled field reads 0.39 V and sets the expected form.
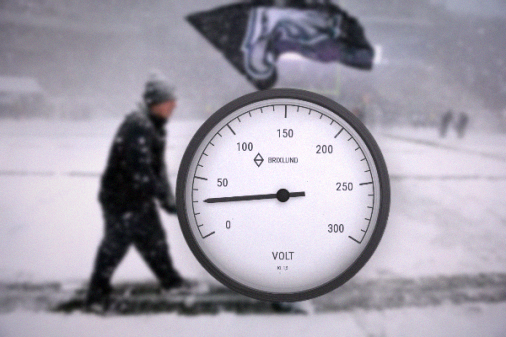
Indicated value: 30 V
